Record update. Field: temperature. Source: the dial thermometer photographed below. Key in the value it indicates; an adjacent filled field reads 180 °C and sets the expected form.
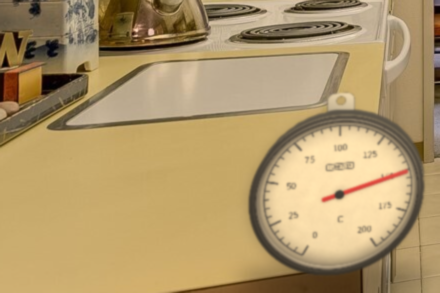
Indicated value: 150 °C
